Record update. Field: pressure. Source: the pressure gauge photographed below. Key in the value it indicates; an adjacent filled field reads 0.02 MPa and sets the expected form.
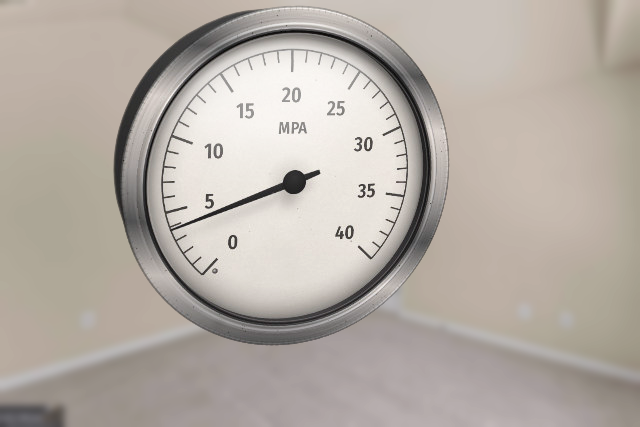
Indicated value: 4 MPa
